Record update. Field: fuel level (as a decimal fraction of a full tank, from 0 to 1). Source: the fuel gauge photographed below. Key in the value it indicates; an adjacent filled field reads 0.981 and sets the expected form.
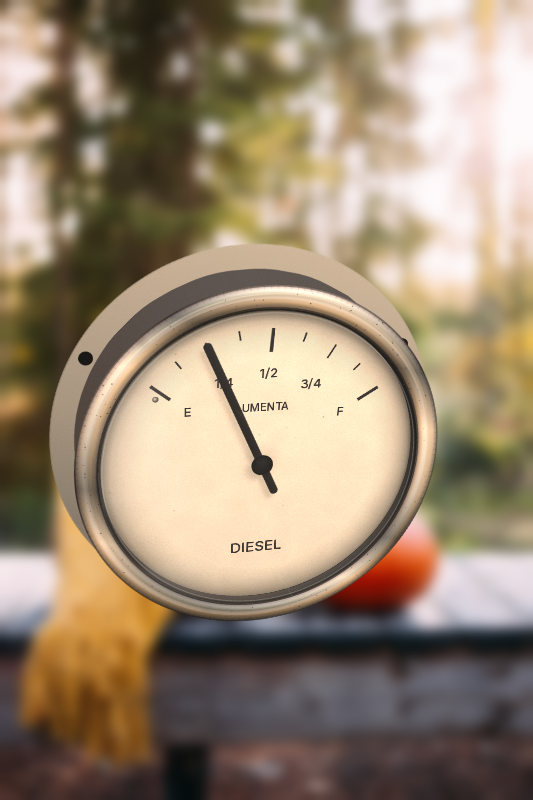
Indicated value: 0.25
